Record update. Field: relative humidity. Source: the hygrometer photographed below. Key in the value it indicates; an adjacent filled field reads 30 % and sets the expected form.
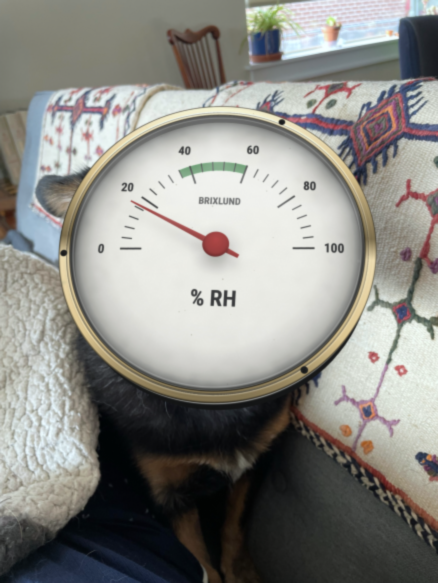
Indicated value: 16 %
